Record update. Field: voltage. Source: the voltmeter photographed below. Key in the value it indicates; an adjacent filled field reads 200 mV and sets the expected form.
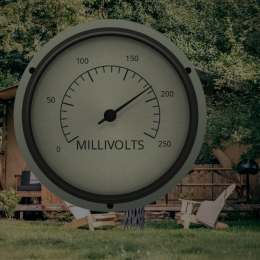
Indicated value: 185 mV
